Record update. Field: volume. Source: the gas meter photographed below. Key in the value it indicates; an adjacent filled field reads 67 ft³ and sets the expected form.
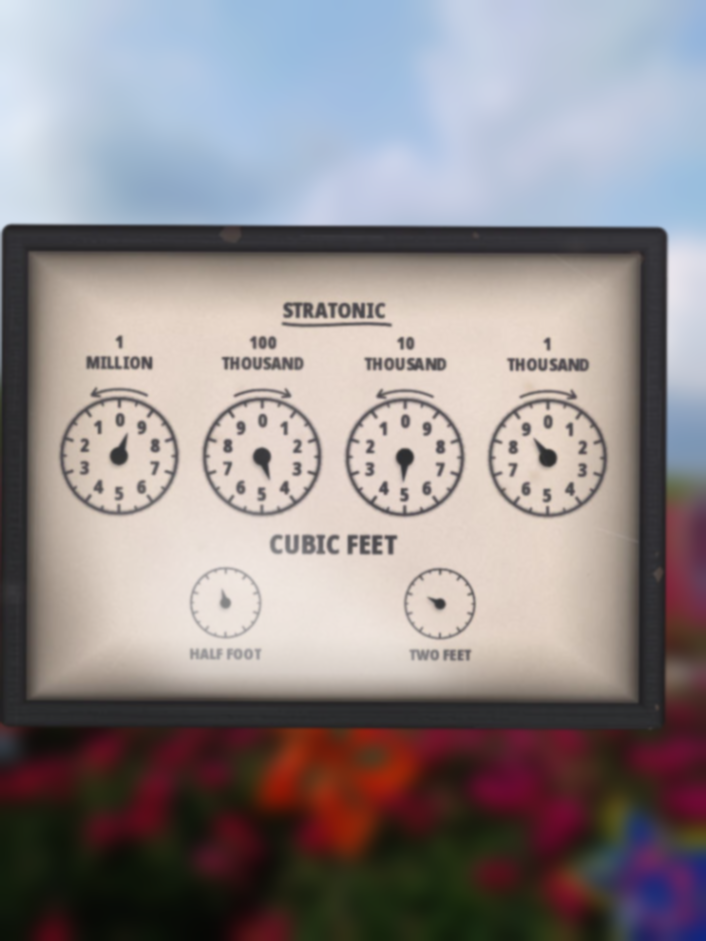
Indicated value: 944900 ft³
